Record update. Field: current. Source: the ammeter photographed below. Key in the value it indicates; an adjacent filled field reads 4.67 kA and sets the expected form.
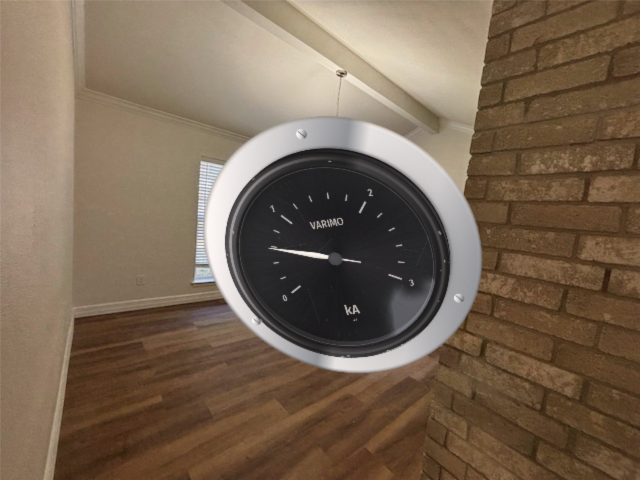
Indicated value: 0.6 kA
